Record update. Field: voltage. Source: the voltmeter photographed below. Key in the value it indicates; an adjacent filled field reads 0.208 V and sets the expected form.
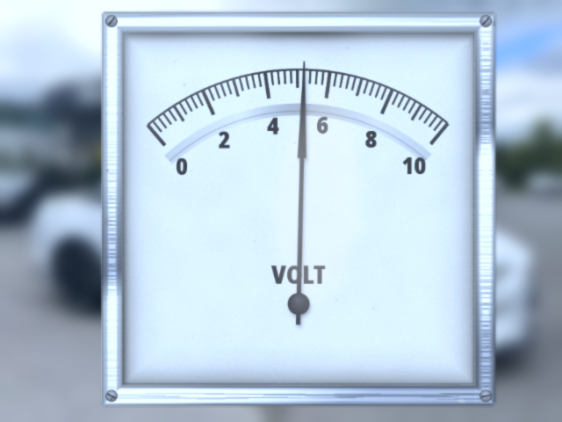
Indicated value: 5.2 V
